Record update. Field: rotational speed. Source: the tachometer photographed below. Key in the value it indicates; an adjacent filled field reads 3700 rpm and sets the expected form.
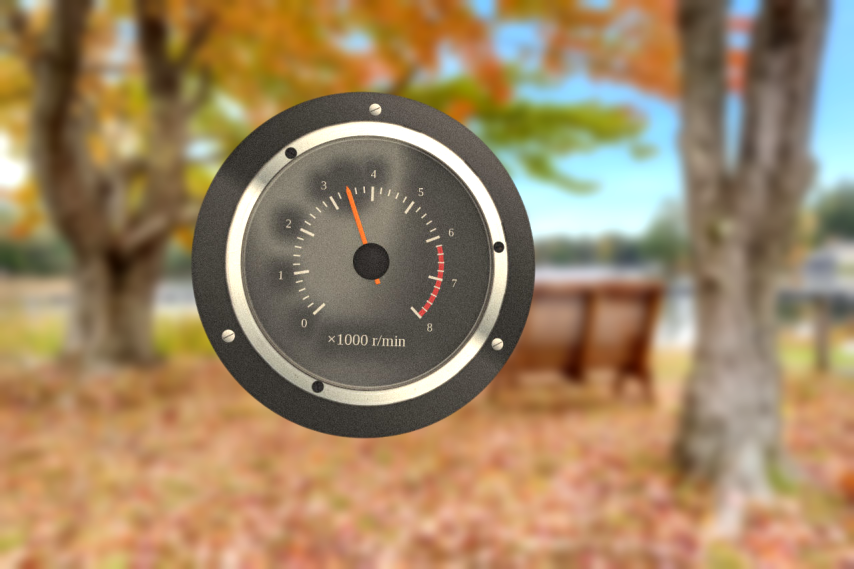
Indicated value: 3400 rpm
